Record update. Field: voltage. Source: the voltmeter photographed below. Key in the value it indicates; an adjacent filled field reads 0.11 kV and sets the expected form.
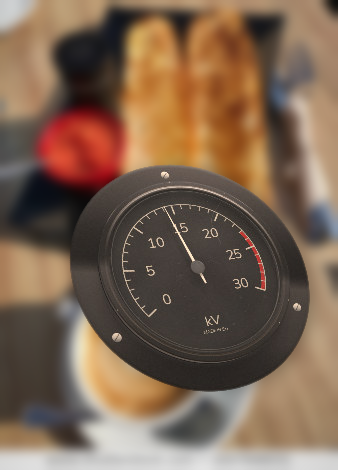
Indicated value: 14 kV
